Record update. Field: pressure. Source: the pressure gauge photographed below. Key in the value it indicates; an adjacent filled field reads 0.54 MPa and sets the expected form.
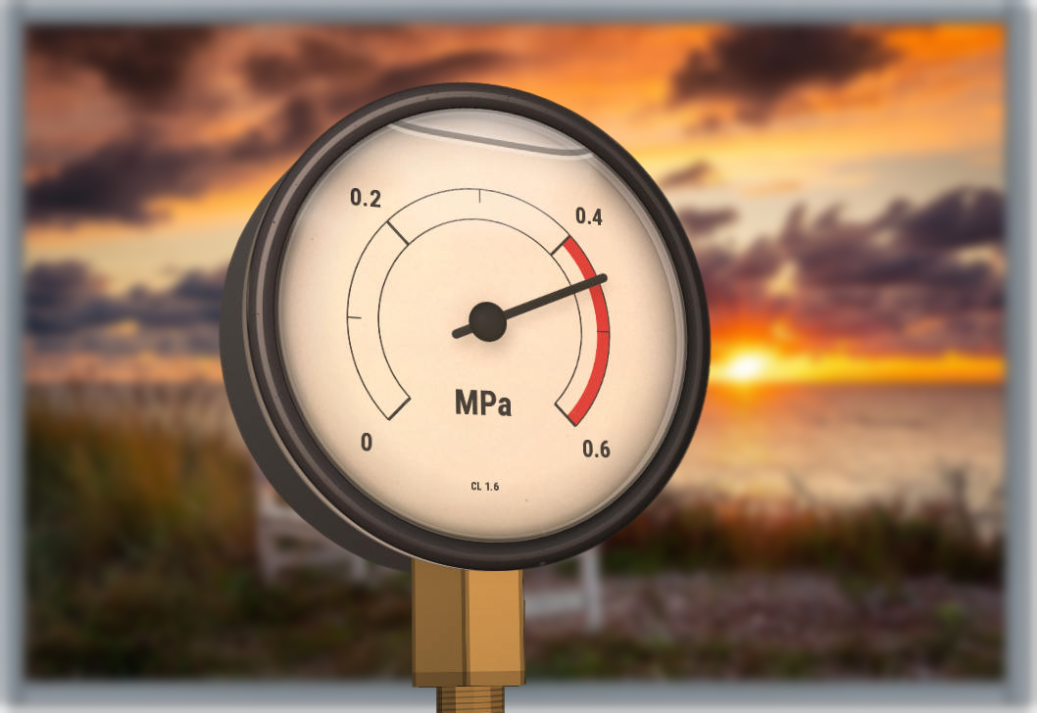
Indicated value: 0.45 MPa
